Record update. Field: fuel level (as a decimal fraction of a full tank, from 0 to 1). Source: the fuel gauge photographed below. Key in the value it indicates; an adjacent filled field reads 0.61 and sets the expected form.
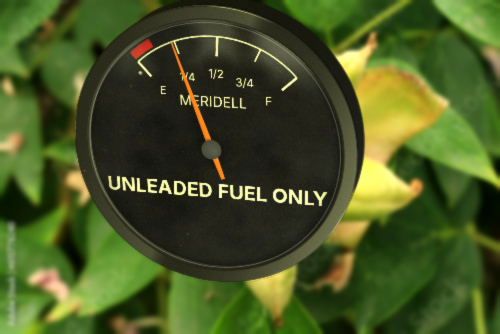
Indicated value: 0.25
